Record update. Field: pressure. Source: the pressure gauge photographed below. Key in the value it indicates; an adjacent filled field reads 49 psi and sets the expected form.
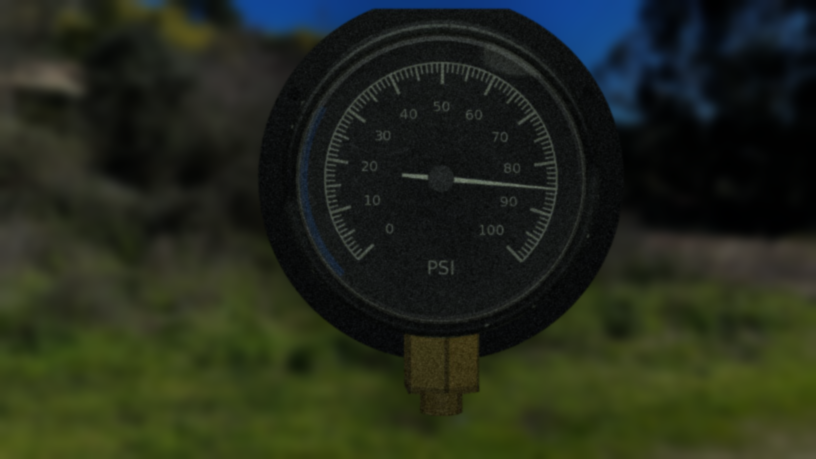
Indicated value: 85 psi
